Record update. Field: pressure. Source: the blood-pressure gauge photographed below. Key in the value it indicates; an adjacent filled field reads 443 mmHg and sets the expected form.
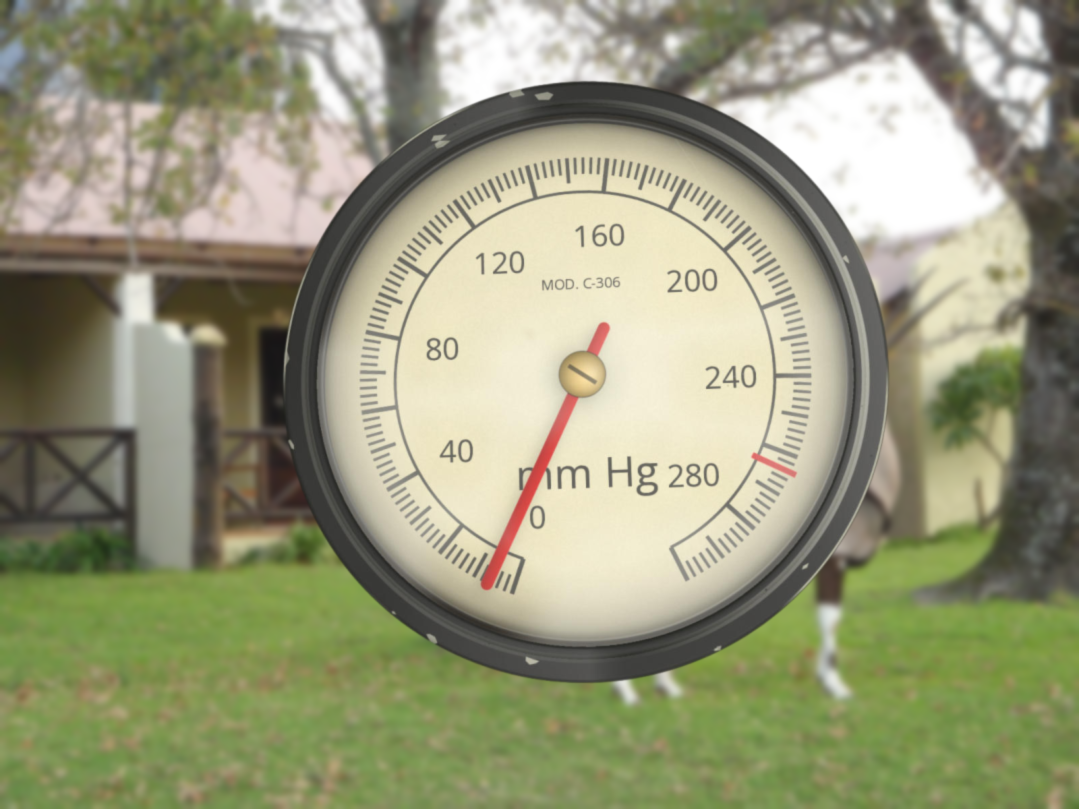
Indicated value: 6 mmHg
